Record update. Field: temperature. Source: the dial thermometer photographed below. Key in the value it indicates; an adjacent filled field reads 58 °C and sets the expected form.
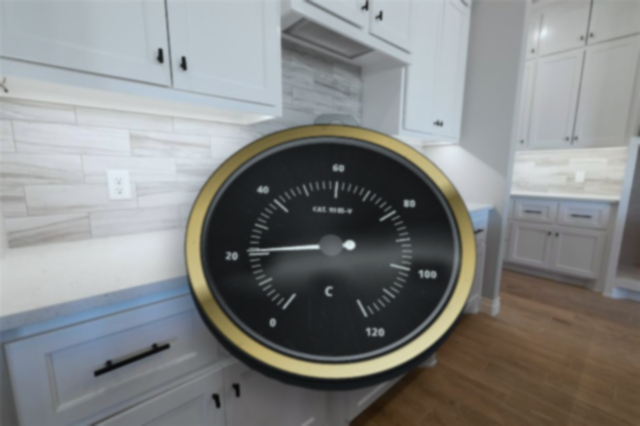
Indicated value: 20 °C
